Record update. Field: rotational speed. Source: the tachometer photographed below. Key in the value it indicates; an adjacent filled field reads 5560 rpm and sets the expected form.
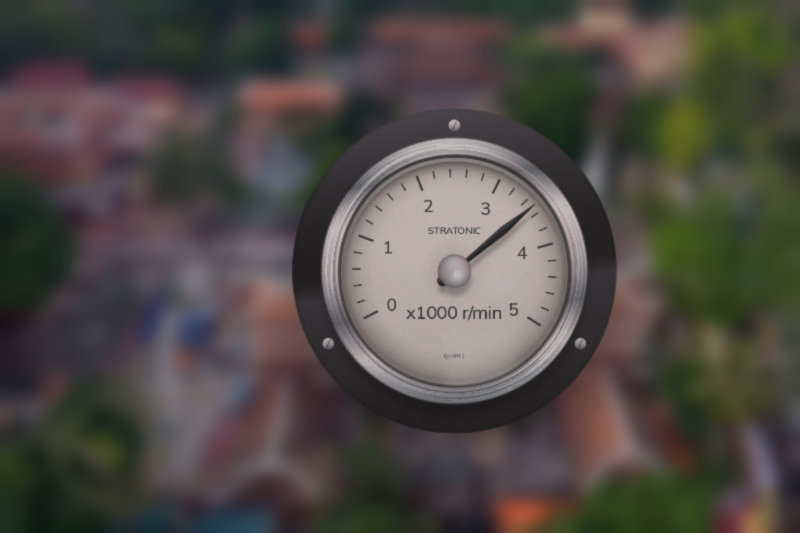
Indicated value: 3500 rpm
